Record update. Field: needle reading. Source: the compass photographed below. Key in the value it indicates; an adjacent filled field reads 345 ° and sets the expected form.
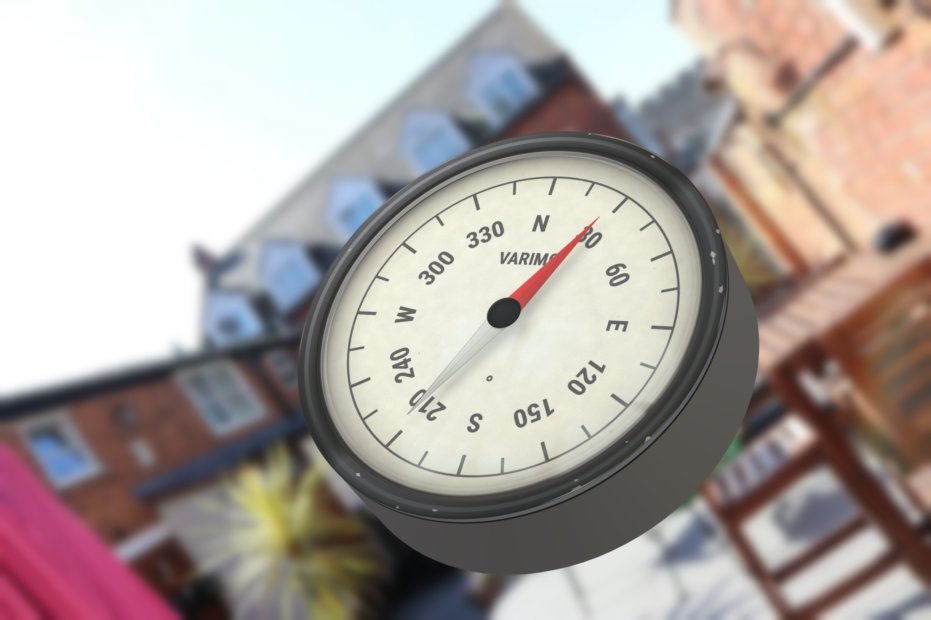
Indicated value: 30 °
